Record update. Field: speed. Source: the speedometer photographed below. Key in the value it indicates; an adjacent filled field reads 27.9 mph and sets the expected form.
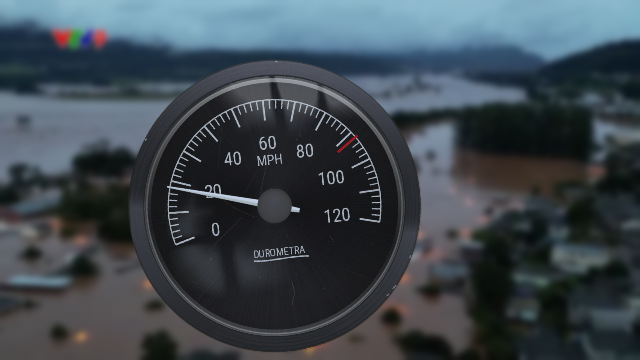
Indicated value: 18 mph
